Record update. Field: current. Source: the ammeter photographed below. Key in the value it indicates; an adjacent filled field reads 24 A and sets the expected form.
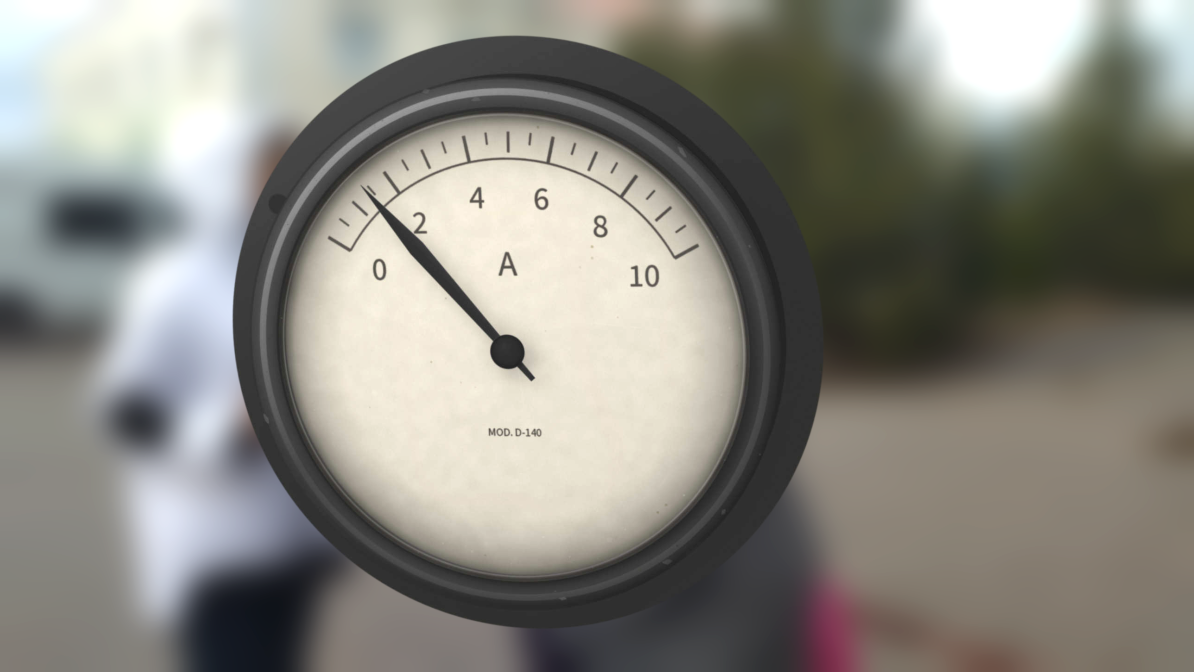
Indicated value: 1.5 A
